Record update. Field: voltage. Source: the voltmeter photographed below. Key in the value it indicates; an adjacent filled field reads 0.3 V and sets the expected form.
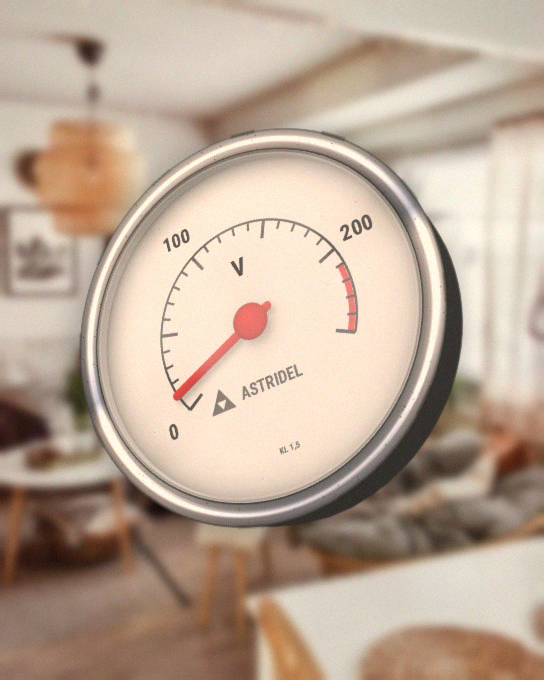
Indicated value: 10 V
